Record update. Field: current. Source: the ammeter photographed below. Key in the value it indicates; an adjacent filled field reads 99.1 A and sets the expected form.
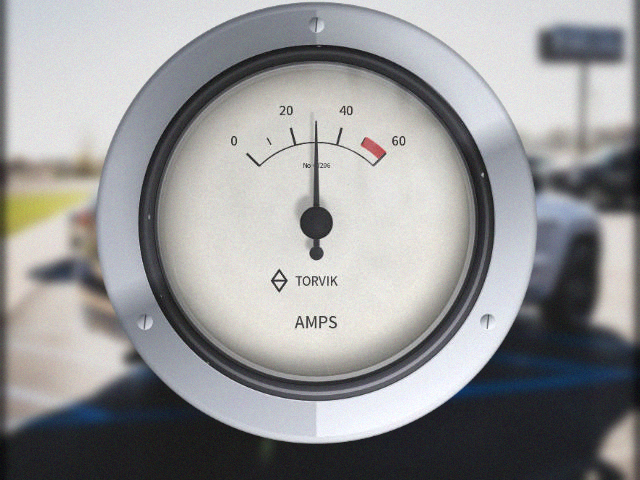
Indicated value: 30 A
